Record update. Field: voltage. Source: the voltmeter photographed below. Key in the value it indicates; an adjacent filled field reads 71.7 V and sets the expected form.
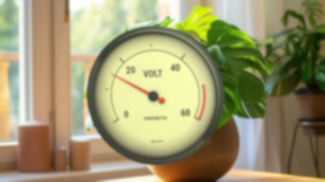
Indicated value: 15 V
